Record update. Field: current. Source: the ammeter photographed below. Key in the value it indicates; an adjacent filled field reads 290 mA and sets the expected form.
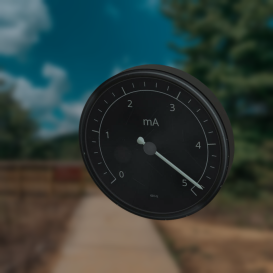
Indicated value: 4.8 mA
